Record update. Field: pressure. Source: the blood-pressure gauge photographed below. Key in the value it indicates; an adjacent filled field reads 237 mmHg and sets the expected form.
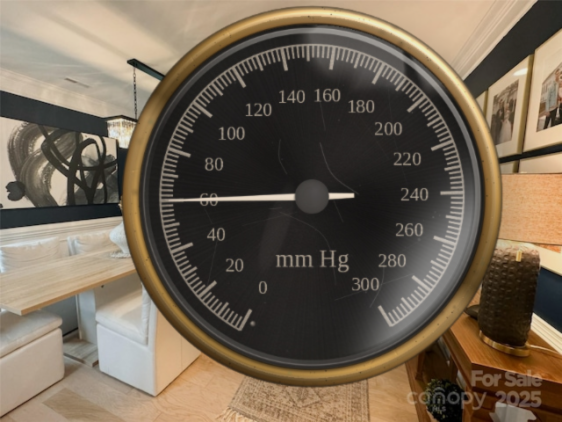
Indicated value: 60 mmHg
